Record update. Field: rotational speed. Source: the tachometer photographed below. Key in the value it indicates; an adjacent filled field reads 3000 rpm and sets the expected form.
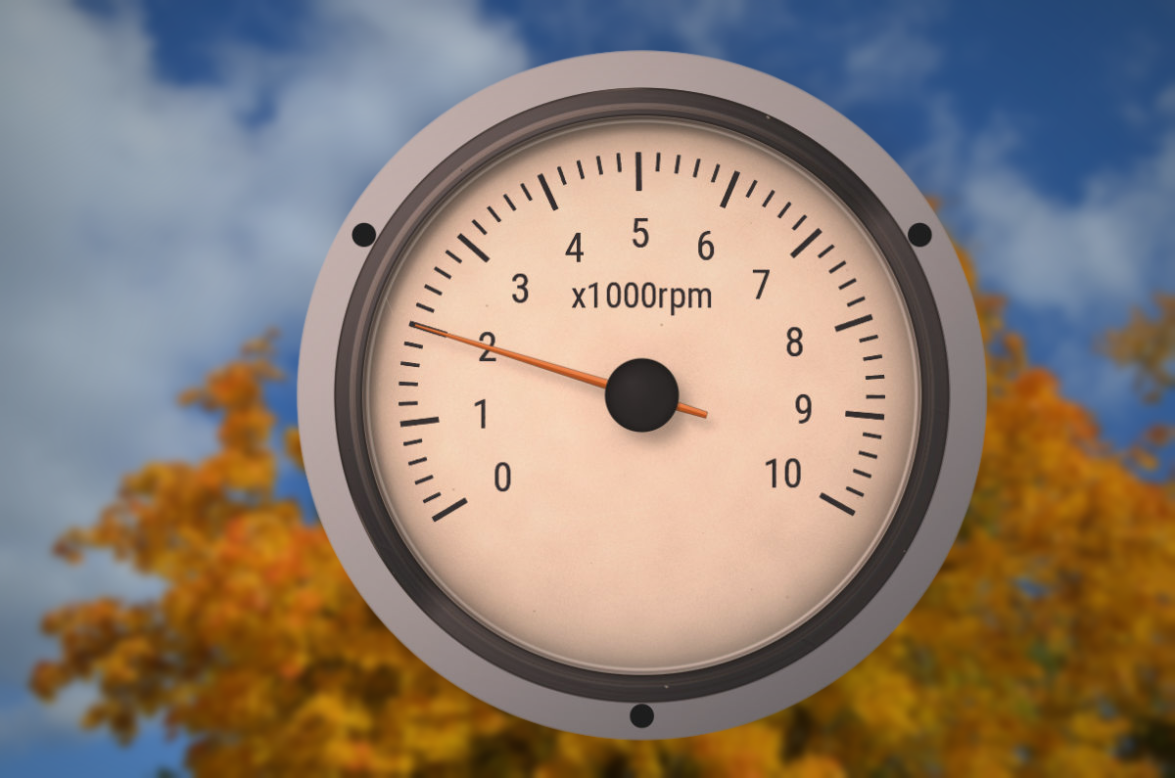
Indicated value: 2000 rpm
